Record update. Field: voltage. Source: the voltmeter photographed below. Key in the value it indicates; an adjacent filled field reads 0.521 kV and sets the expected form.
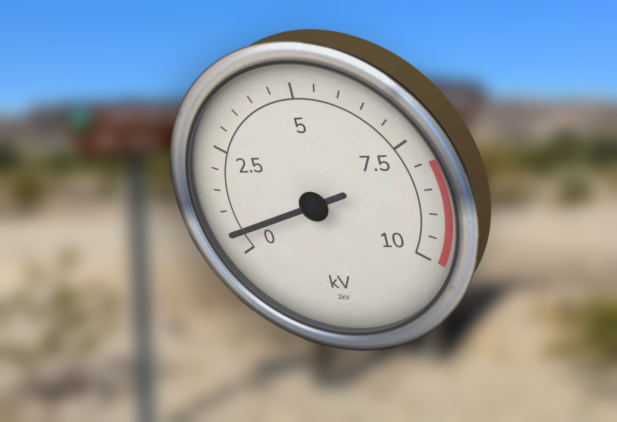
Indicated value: 0.5 kV
